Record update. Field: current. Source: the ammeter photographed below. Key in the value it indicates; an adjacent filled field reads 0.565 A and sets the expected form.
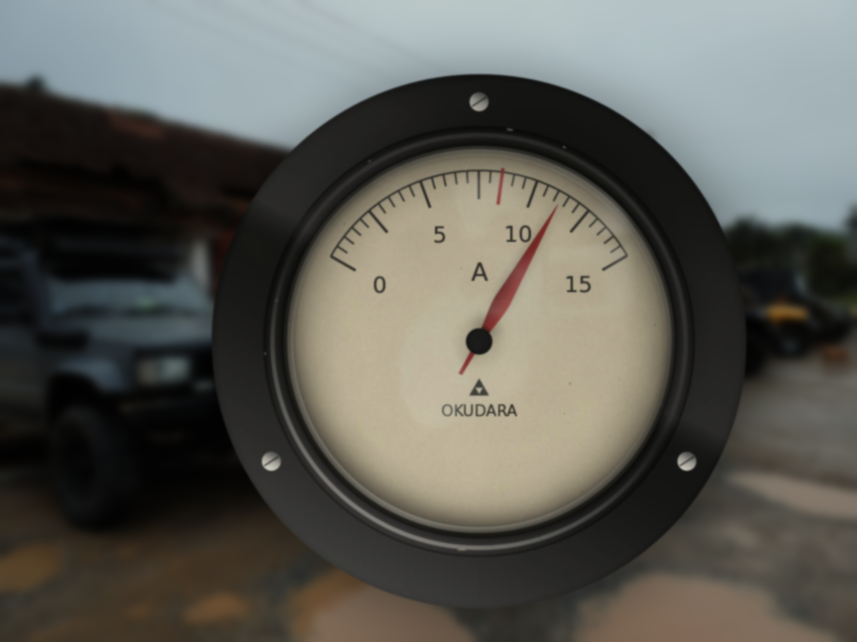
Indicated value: 11.25 A
